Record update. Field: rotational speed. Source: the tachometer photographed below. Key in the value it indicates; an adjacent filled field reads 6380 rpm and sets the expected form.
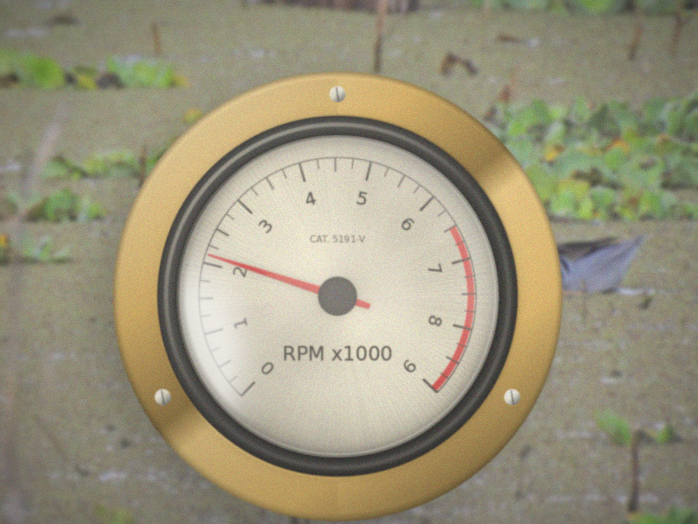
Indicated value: 2125 rpm
